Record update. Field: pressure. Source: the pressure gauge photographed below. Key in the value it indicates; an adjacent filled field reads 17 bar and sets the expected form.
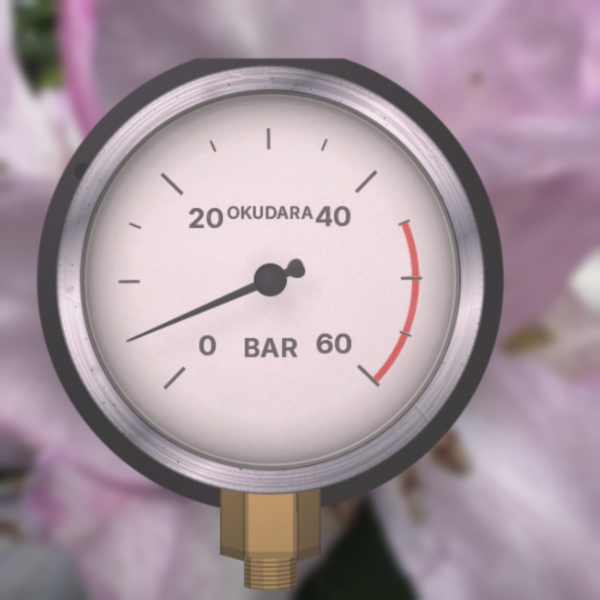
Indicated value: 5 bar
